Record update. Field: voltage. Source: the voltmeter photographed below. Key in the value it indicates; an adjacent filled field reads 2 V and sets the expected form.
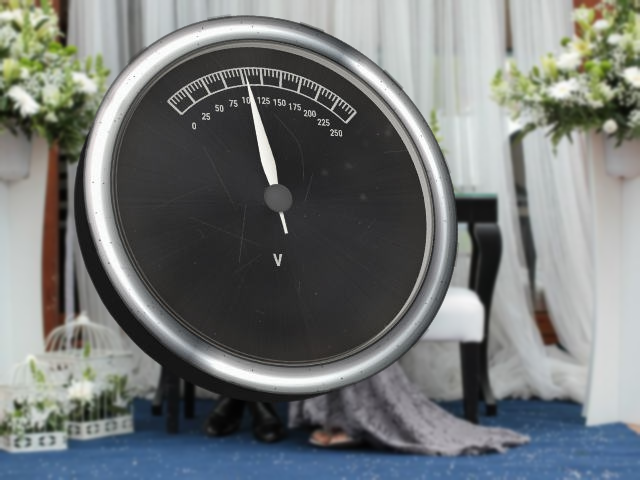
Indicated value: 100 V
